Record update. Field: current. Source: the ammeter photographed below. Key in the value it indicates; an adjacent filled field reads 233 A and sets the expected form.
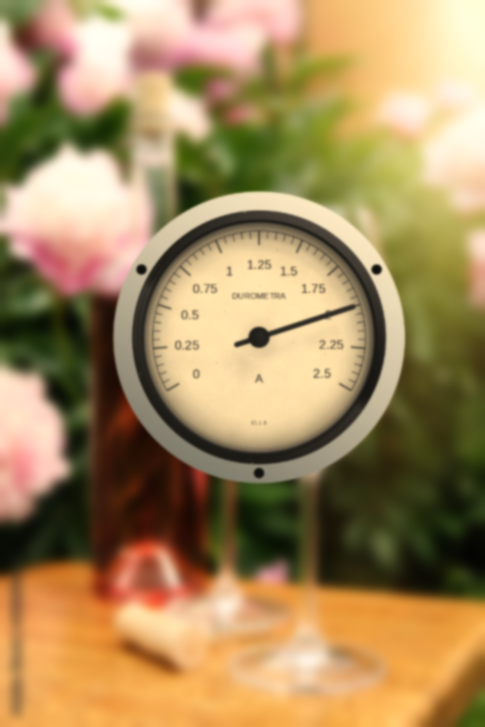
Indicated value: 2 A
